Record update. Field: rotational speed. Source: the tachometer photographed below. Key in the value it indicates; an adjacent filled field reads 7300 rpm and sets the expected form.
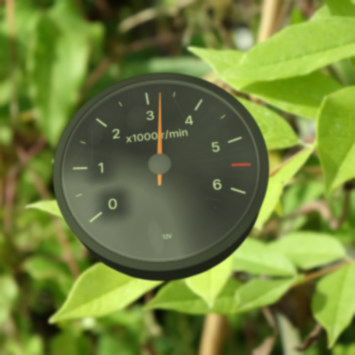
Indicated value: 3250 rpm
